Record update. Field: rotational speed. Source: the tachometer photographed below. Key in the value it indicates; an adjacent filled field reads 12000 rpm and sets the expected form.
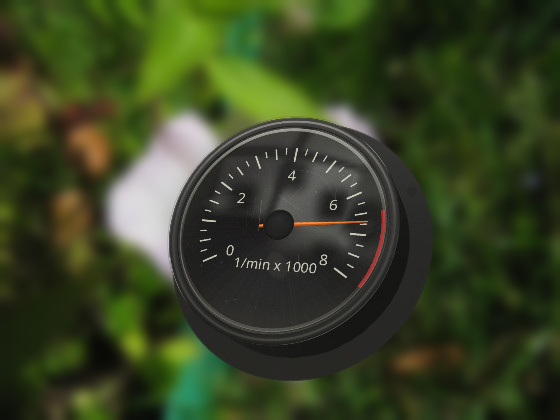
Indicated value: 6750 rpm
